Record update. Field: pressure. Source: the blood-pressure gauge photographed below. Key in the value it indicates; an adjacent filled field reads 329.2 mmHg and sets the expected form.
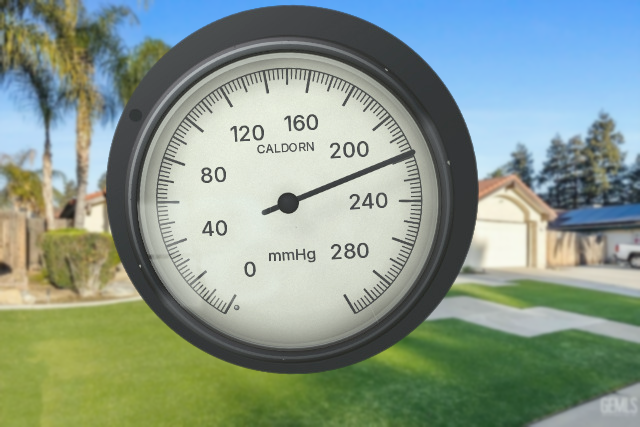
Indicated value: 218 mmHg
